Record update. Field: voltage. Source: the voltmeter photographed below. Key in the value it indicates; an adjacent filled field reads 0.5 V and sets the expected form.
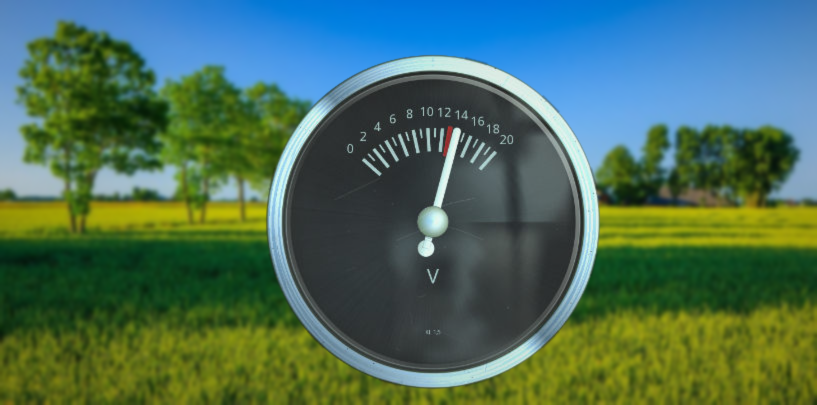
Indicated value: 14 V
